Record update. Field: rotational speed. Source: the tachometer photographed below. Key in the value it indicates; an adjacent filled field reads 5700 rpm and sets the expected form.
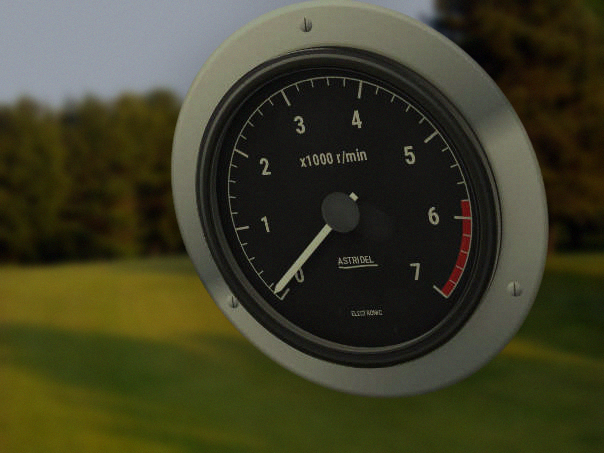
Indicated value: 100 rpm
